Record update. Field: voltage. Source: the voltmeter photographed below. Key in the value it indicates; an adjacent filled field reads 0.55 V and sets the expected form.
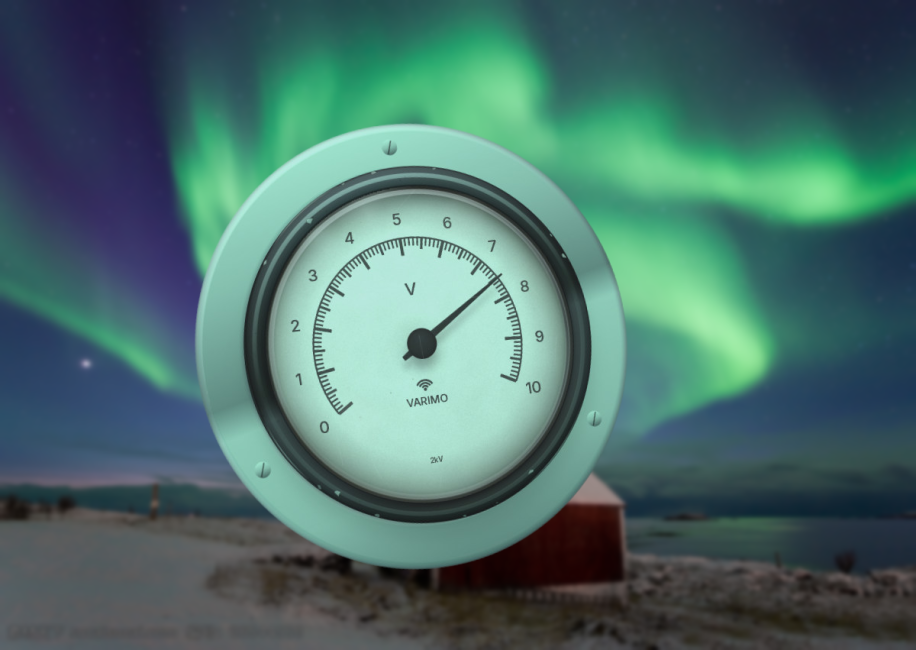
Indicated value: 7.5 V
